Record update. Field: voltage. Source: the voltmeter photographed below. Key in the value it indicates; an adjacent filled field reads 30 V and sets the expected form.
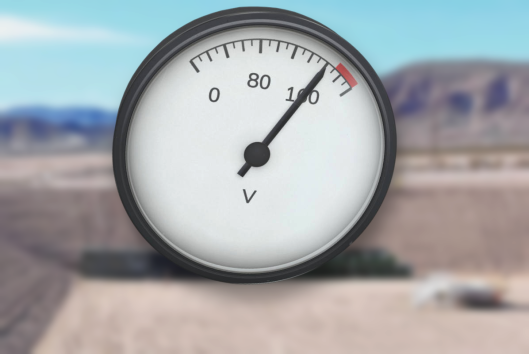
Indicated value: 160 V
